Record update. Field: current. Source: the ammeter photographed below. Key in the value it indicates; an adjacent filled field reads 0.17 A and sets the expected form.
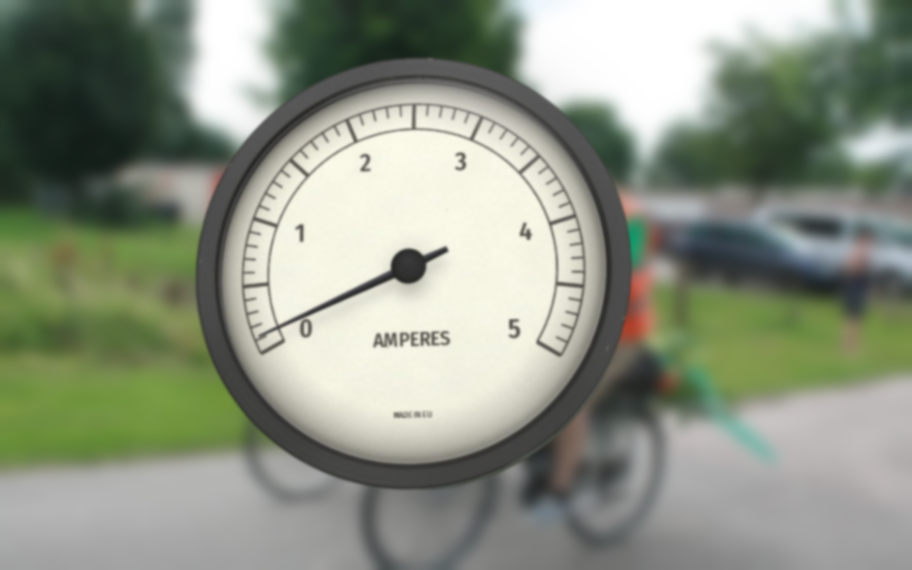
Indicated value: 0.1 A
